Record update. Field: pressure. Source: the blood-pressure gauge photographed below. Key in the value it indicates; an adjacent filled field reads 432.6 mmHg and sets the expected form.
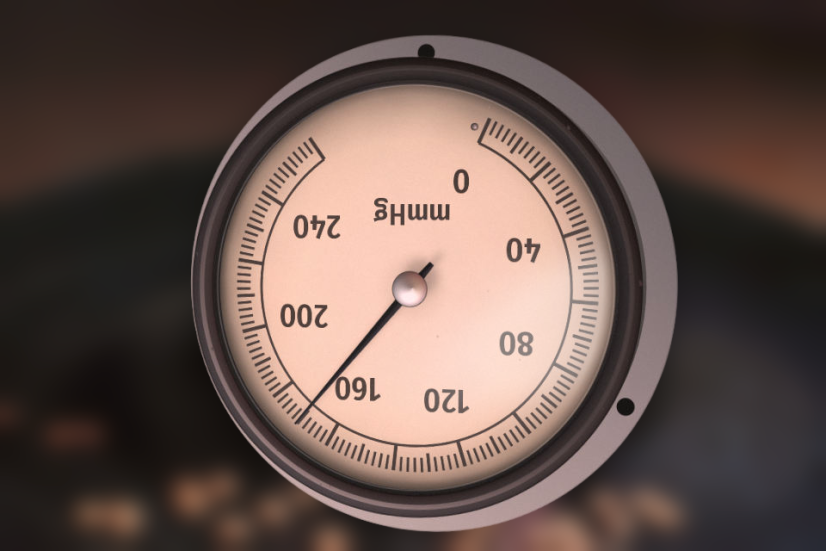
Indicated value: 170 mmHg
